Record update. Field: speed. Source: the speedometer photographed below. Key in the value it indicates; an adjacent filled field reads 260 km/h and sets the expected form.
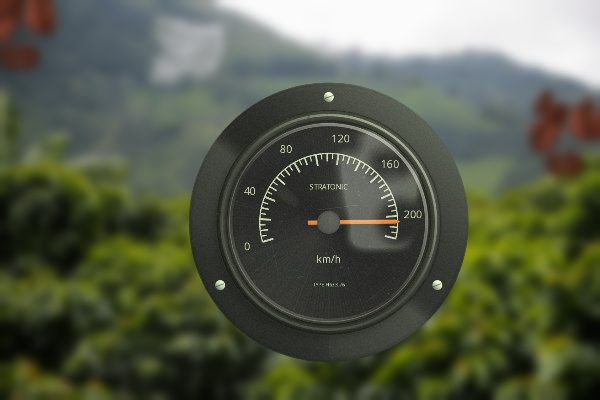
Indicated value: 205 km/h
